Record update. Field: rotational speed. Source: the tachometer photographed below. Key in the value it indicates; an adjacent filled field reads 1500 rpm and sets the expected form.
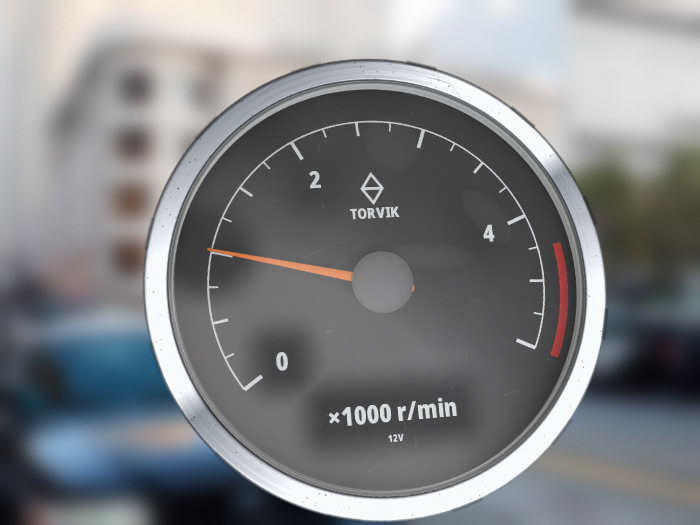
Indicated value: 1000 rpm
